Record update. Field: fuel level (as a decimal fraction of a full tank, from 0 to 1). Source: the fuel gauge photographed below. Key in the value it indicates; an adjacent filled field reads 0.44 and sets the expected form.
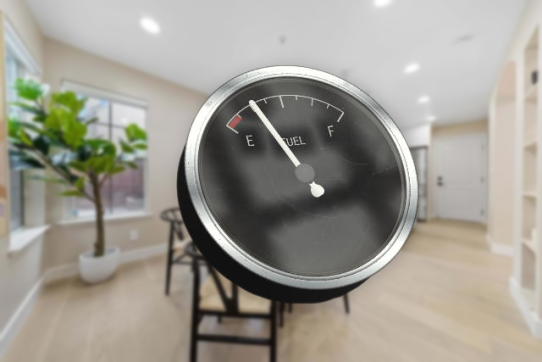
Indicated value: 0.25
